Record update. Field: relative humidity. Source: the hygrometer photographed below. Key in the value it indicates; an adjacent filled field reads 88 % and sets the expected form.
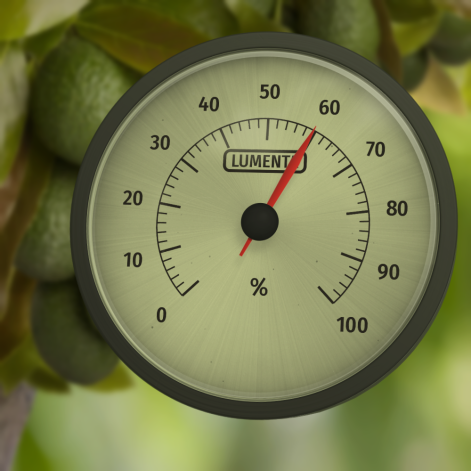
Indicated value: 60 %
